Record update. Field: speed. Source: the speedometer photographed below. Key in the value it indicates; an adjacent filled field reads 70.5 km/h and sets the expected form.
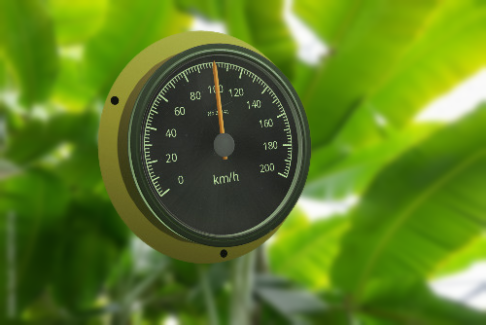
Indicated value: 100 km/h
